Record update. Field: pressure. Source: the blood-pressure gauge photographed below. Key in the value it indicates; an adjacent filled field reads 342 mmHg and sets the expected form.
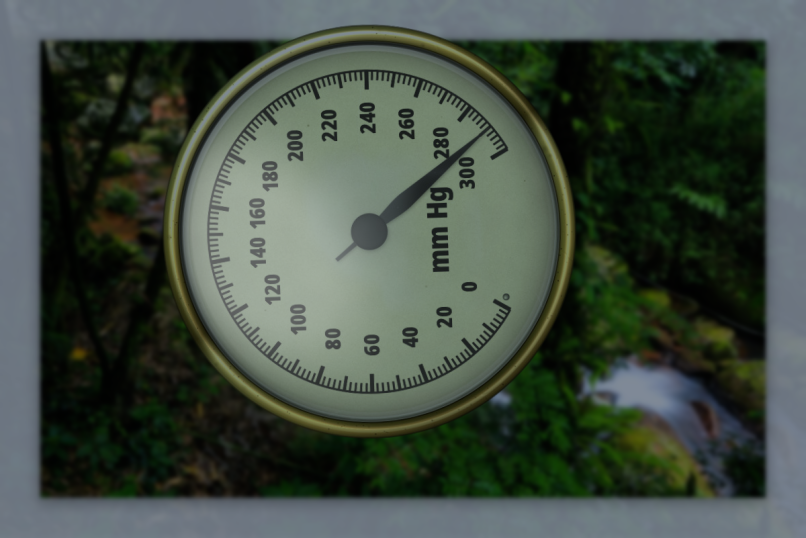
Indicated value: 290 mmHg
